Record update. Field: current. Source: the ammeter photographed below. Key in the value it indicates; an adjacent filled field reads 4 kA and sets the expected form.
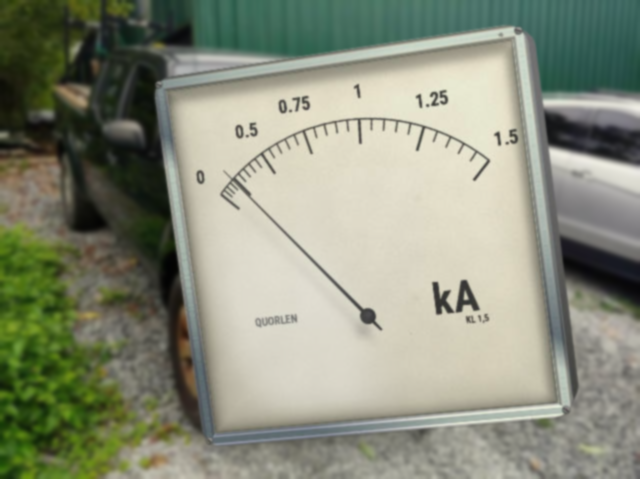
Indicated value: 0.25 kA
